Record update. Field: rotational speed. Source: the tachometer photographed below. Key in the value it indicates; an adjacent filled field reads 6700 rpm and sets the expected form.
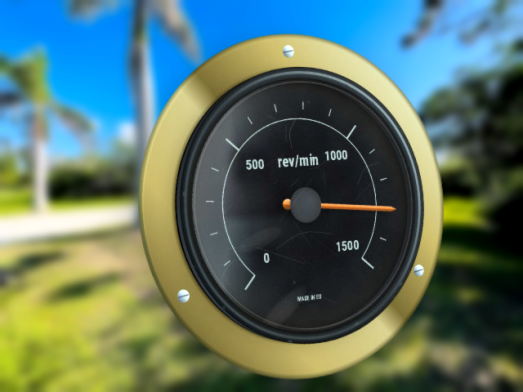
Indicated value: 1300 rpm
